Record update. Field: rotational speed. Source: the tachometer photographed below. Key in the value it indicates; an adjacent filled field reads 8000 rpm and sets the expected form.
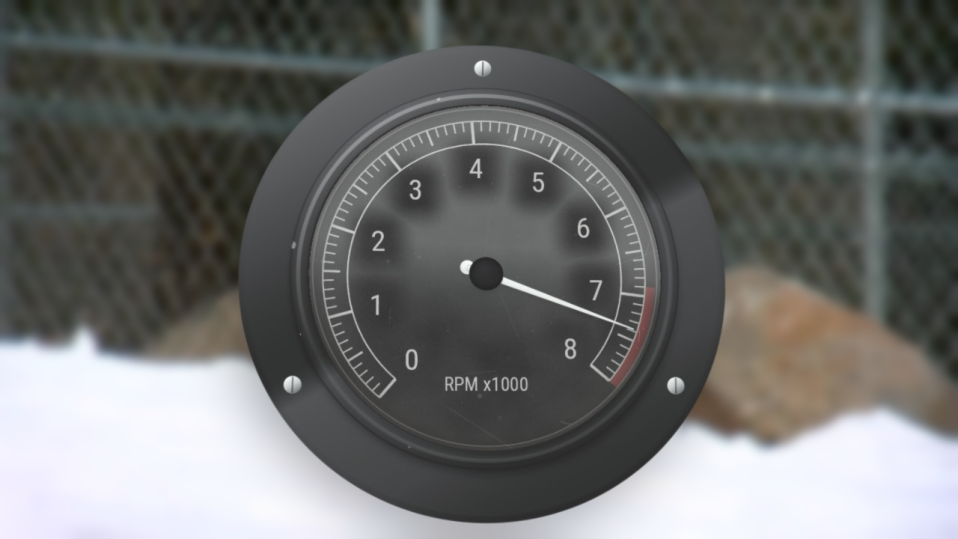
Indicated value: 7400 rpm
